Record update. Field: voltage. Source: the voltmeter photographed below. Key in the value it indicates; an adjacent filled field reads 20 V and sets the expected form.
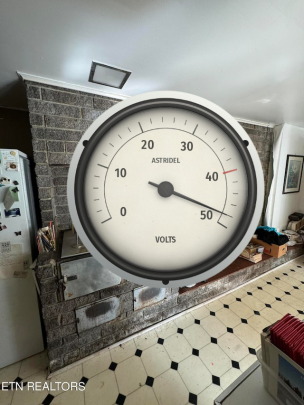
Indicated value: 48 V
